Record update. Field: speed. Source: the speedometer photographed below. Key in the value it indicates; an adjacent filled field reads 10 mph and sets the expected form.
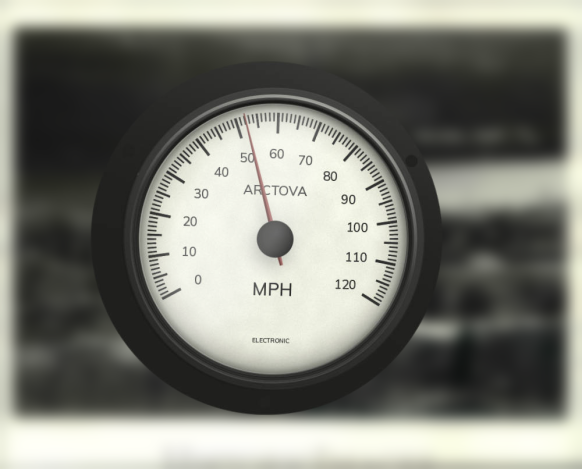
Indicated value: 52 mph
